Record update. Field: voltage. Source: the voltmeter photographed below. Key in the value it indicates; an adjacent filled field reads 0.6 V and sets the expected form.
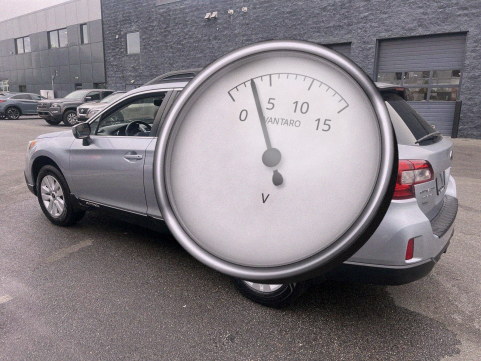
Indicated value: 3 V
